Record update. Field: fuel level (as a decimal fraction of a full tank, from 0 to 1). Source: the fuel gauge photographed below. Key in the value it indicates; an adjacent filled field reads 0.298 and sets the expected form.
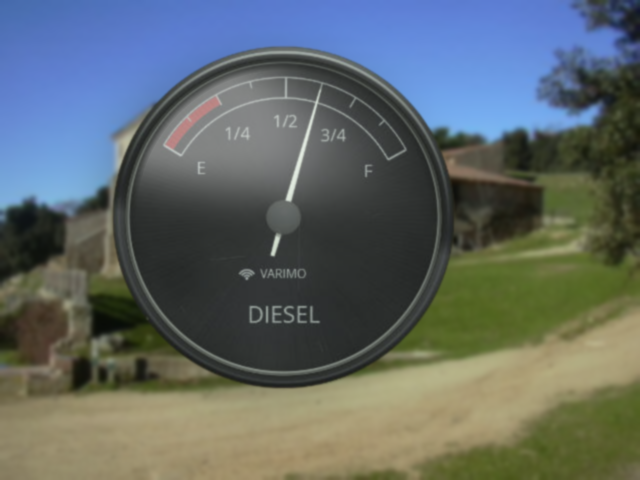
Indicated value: 0.625
